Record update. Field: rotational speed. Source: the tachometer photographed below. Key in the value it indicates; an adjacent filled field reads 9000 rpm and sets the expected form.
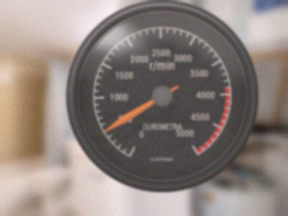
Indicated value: 500 rpm
